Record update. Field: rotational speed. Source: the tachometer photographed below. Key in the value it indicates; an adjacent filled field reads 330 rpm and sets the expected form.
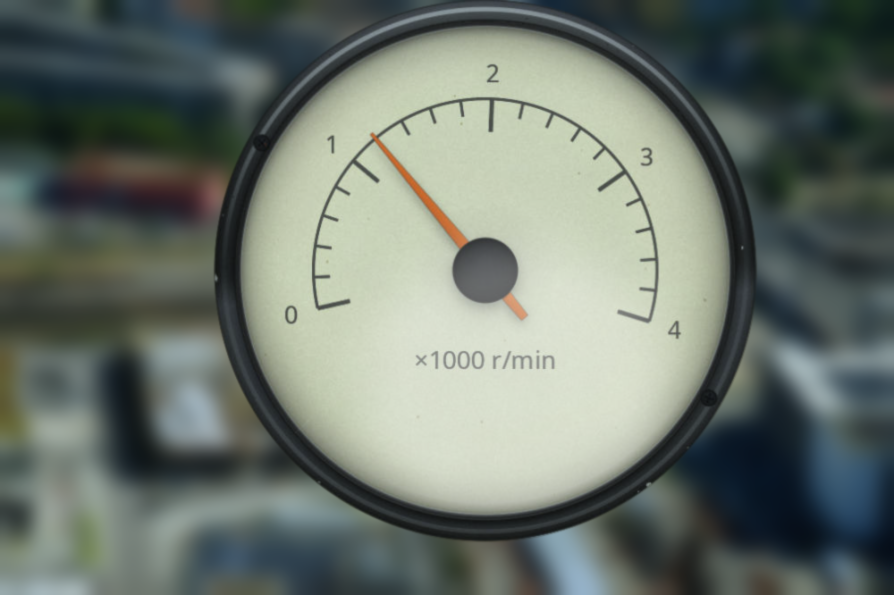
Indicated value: 1200 rpm
